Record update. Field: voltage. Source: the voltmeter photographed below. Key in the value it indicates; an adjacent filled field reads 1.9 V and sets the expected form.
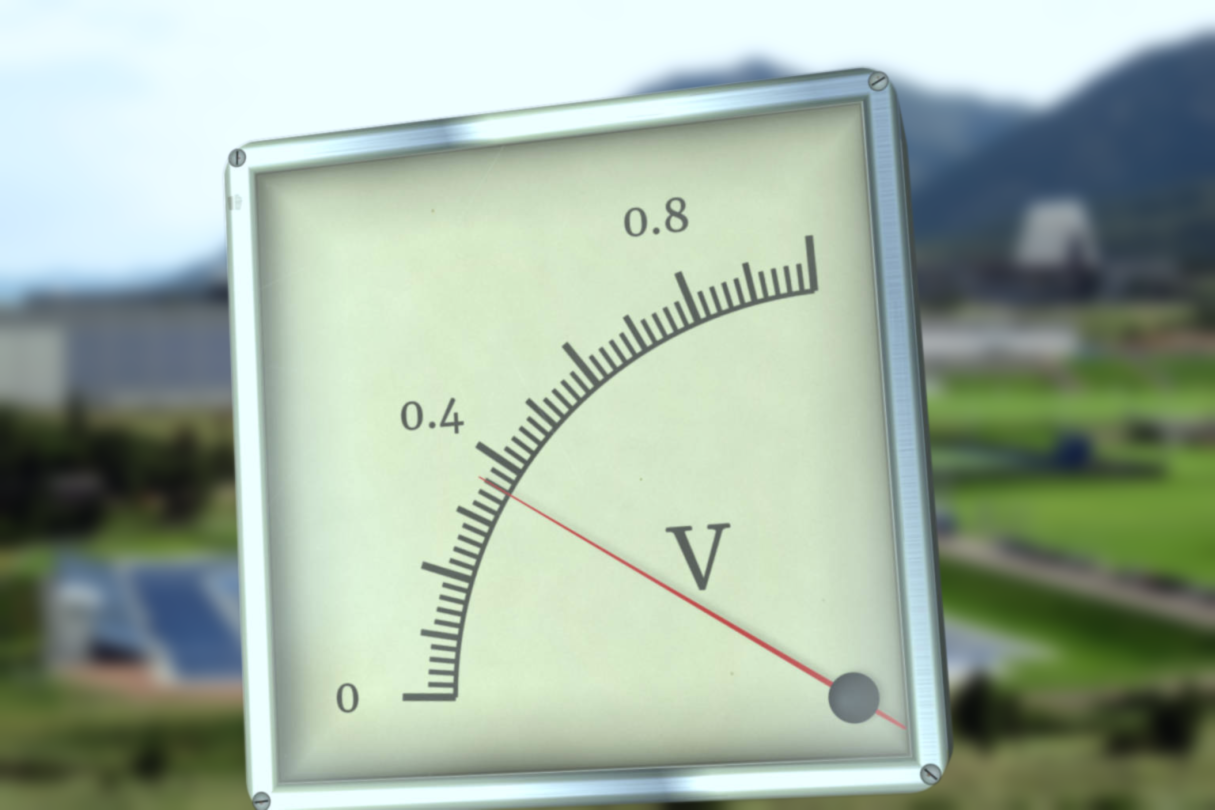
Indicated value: 0.36 V
